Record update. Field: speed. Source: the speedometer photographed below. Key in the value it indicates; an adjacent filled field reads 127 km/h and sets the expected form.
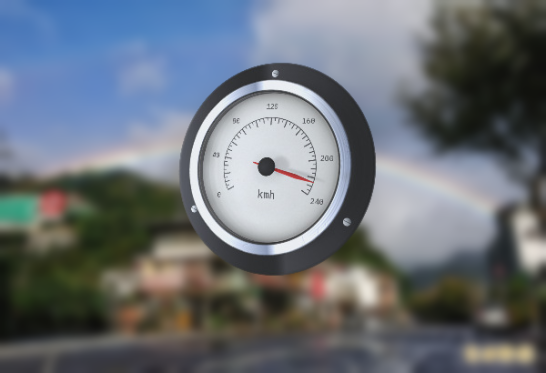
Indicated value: 225 km/h
